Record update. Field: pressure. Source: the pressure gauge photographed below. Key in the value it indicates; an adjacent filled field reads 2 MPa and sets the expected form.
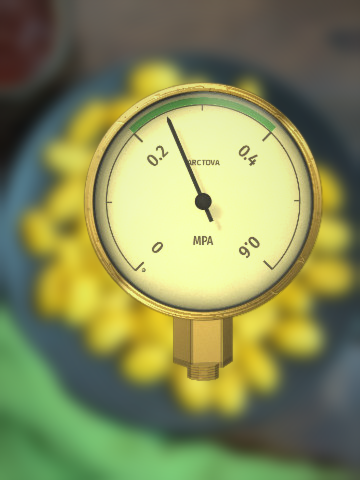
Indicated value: 0.25 MPa
